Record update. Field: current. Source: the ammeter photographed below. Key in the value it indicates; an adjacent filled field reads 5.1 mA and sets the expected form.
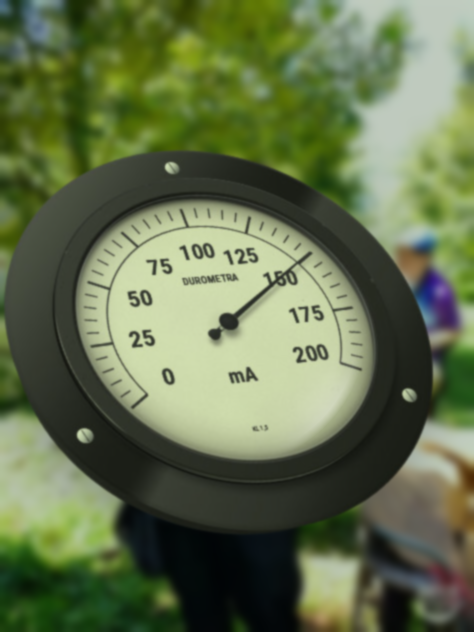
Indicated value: 150 mA
